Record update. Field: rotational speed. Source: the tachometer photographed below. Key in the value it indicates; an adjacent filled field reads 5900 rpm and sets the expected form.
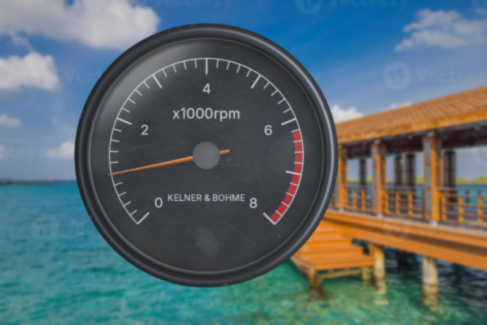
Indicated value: 1000 rpm
